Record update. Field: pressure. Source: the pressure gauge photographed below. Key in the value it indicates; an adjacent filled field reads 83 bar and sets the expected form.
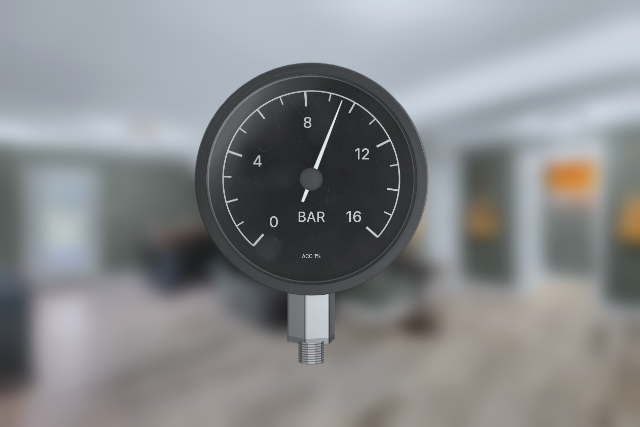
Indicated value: 9.5 bar
